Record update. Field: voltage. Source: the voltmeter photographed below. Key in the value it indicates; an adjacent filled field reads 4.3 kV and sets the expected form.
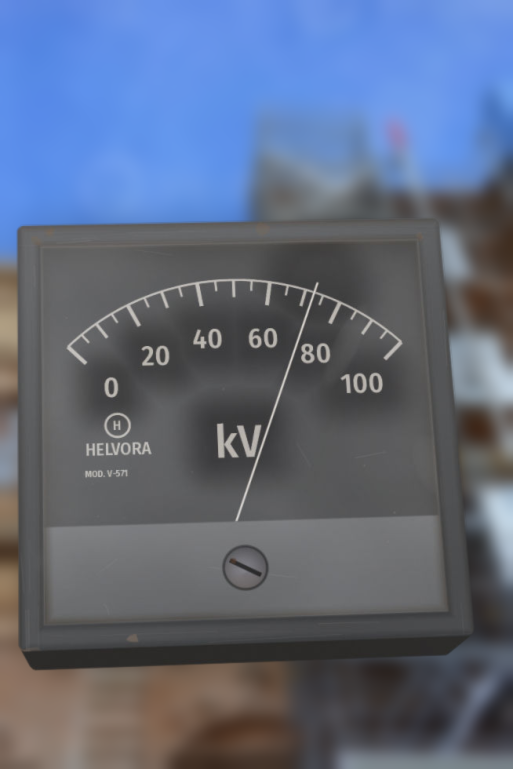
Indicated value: 72.5 kV
